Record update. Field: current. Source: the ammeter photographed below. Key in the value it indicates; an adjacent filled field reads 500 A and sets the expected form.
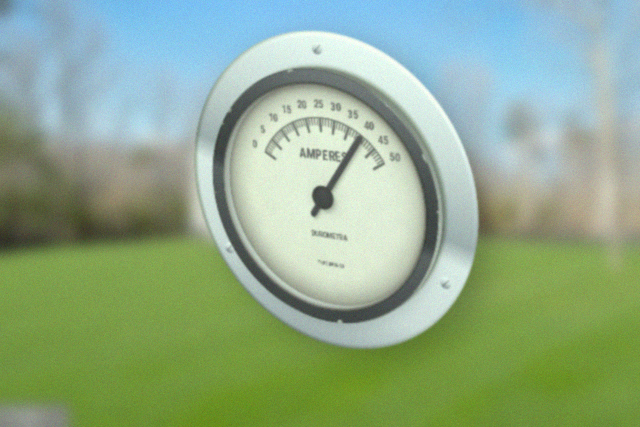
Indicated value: 40 A
